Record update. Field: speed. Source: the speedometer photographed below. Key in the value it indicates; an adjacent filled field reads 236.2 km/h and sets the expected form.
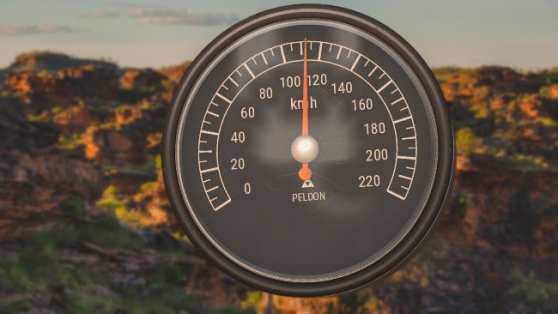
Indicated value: 112.5 km/h
